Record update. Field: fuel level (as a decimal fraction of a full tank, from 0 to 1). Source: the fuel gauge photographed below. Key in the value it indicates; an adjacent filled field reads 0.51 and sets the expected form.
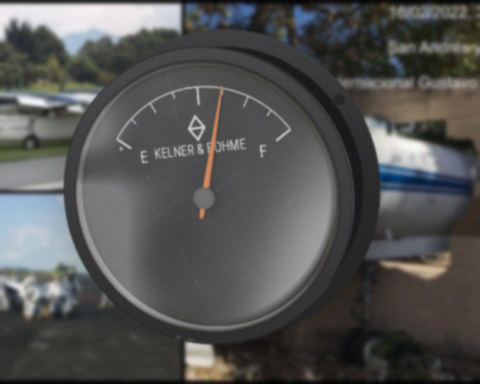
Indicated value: 0.625
